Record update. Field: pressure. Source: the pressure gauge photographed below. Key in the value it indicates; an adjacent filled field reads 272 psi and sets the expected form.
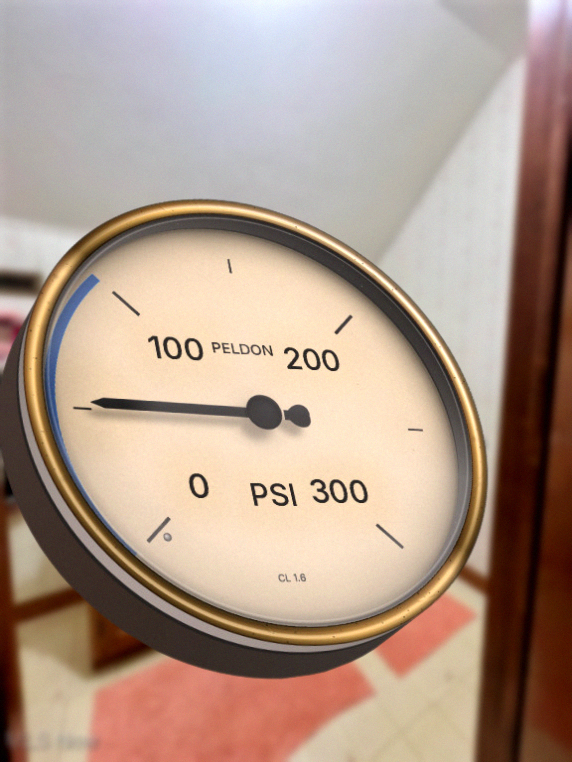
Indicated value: 50 psi
